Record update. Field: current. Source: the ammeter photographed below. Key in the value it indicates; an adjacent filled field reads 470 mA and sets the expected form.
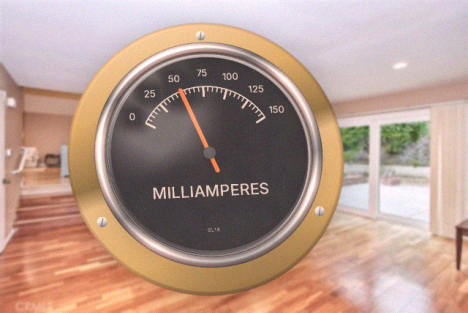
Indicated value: 50 mA
